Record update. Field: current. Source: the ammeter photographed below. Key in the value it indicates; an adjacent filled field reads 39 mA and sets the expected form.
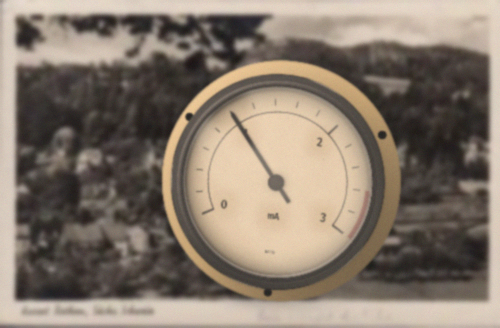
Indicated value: 1 mA
